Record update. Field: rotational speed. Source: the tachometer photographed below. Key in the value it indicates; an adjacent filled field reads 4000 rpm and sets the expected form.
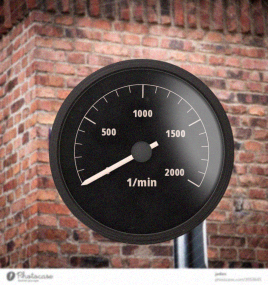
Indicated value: 0 rpm
